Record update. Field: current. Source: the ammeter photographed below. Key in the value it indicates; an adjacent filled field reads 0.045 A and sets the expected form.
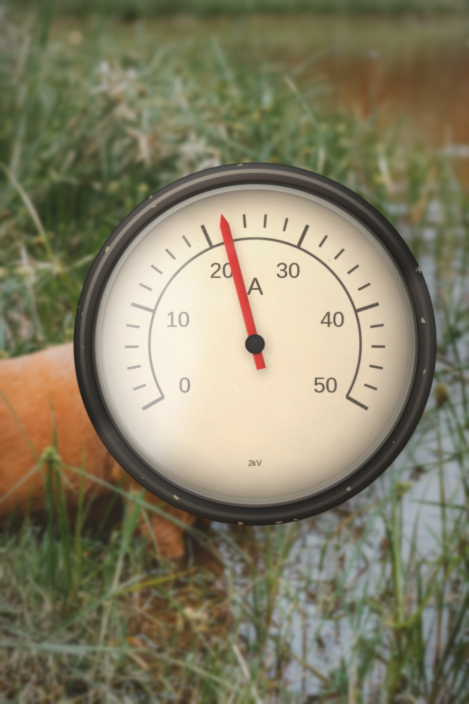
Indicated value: 22 A
